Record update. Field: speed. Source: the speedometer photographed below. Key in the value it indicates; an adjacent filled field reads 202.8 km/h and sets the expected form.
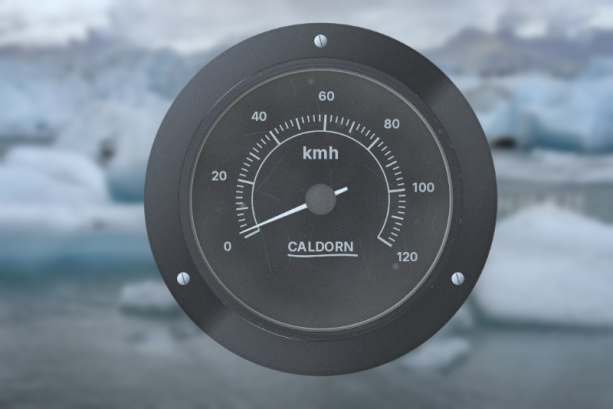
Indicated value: 2 km/h
